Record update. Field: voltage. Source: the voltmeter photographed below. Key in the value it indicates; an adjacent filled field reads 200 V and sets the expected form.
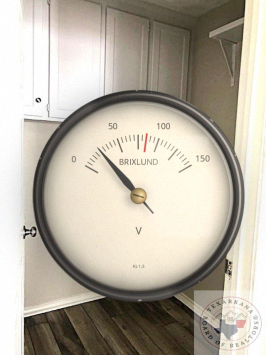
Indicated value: 25 V
